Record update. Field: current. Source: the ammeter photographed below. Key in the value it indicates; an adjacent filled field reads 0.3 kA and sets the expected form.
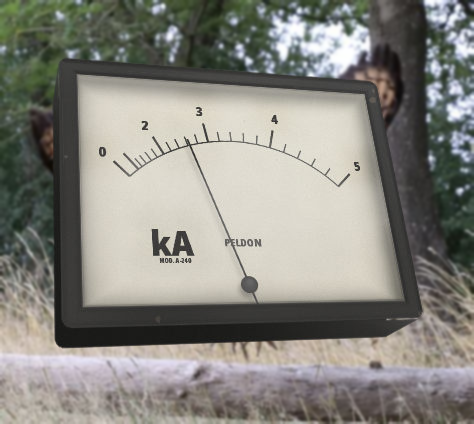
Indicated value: 2.6 kA
